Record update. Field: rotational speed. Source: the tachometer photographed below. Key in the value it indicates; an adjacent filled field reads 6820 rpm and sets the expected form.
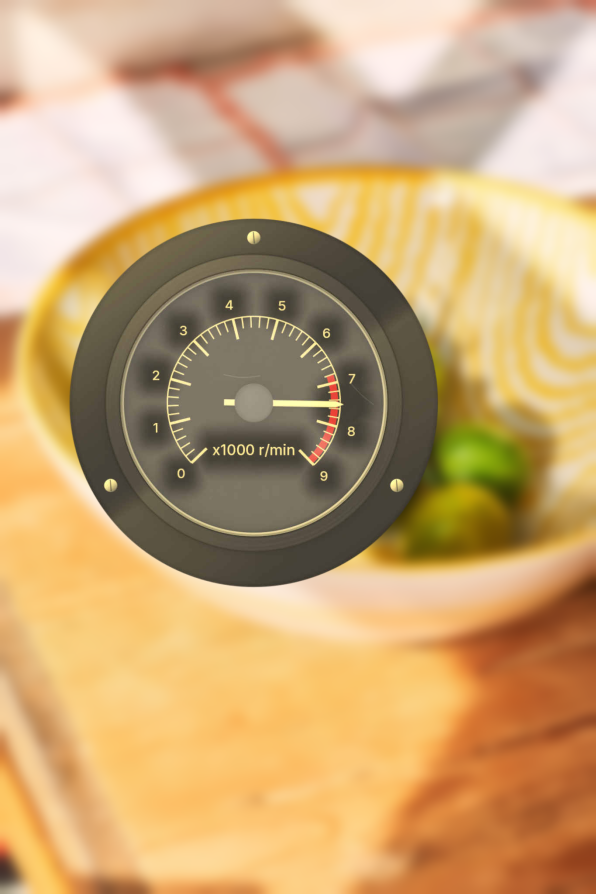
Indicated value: 7500 rpm
